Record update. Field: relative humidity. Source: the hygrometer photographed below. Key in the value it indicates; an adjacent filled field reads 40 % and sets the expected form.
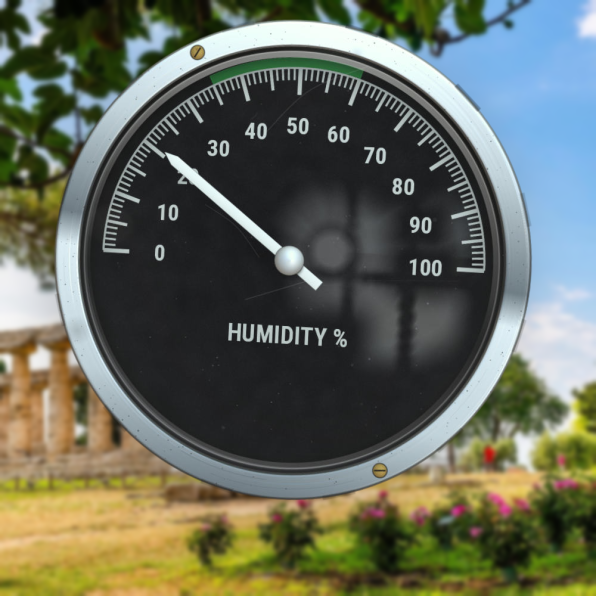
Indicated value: 21 %
